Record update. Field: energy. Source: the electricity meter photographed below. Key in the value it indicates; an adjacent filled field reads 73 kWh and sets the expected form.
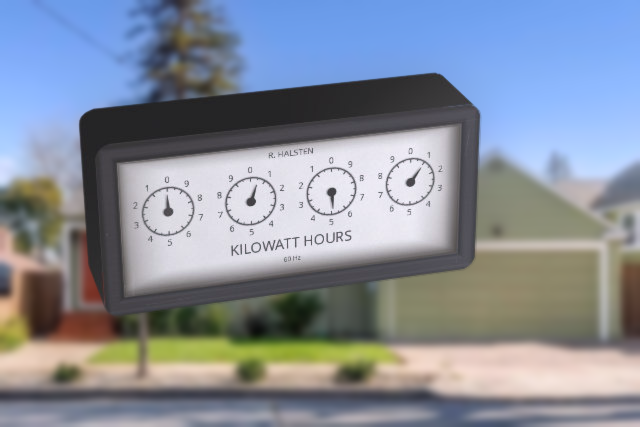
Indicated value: 51 kWh
